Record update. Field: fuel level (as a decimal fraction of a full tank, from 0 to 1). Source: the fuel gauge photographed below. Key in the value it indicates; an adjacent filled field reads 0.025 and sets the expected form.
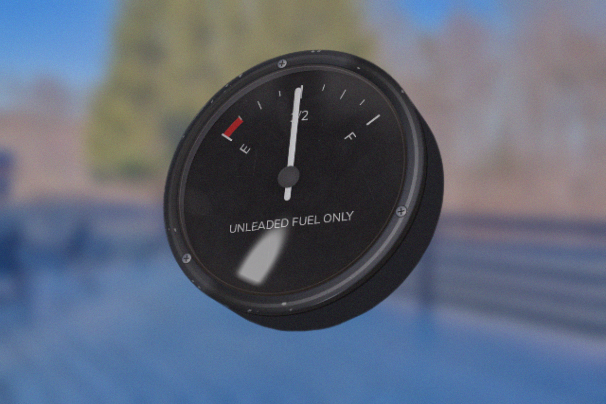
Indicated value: 0.5
